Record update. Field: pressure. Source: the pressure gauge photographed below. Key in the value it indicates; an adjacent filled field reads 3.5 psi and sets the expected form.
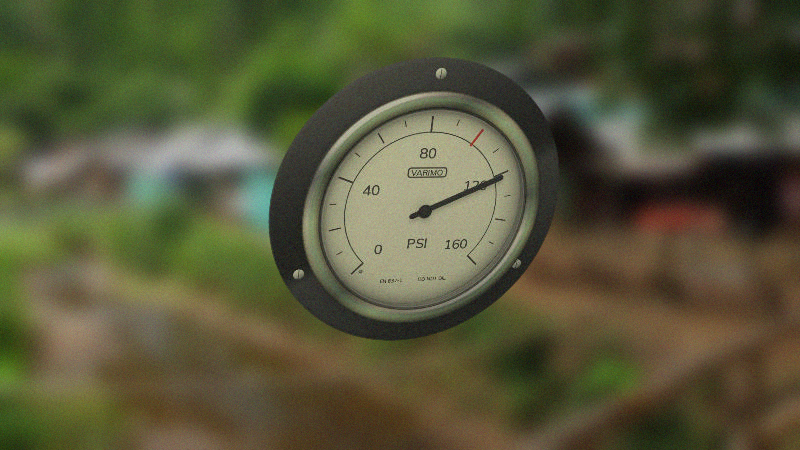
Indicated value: 120 psi
